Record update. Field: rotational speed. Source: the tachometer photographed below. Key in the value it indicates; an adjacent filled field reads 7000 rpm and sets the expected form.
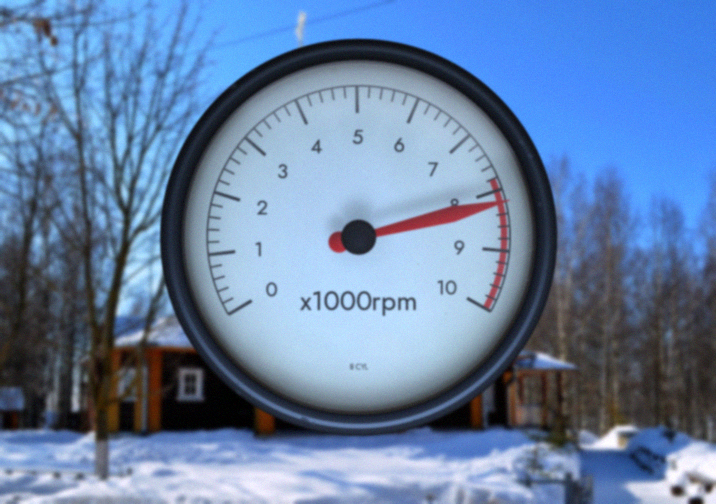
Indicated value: 8200 rpm
